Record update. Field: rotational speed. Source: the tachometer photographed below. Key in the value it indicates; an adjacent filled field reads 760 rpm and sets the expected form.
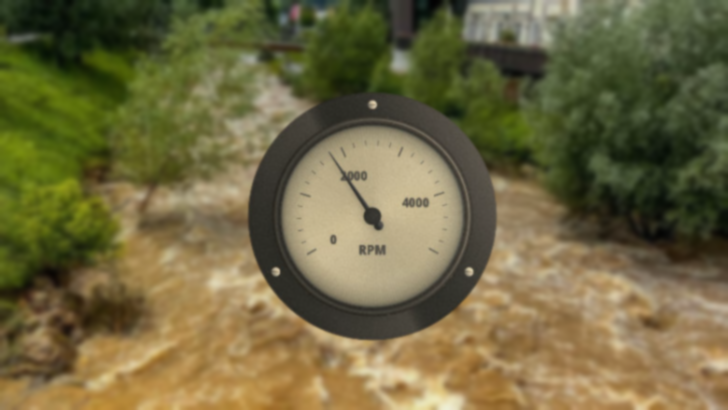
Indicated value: 1800 rpm
